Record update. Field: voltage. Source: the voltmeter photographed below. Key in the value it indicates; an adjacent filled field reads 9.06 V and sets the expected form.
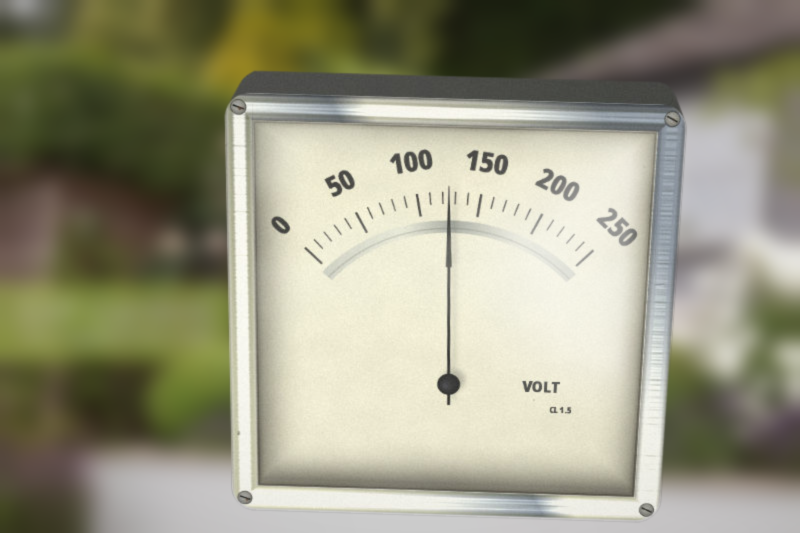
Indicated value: 125 V
